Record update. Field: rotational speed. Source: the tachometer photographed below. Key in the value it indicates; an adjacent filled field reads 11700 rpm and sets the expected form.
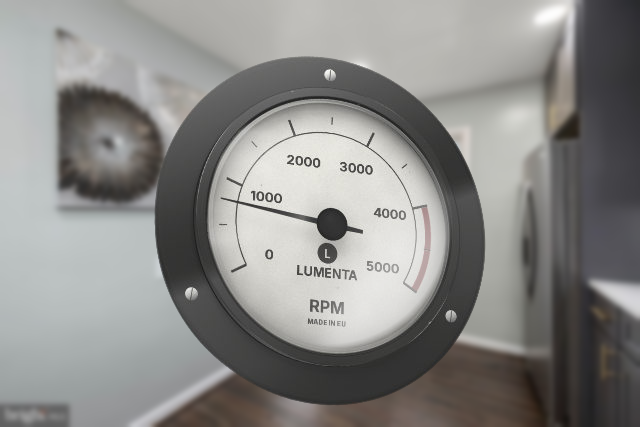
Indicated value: 750 rpm
